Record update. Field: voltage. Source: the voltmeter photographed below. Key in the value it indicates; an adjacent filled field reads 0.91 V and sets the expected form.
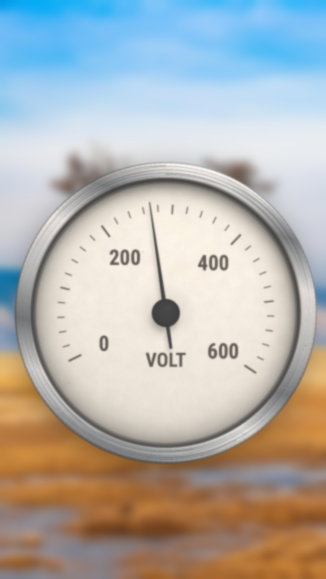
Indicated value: 270 V
